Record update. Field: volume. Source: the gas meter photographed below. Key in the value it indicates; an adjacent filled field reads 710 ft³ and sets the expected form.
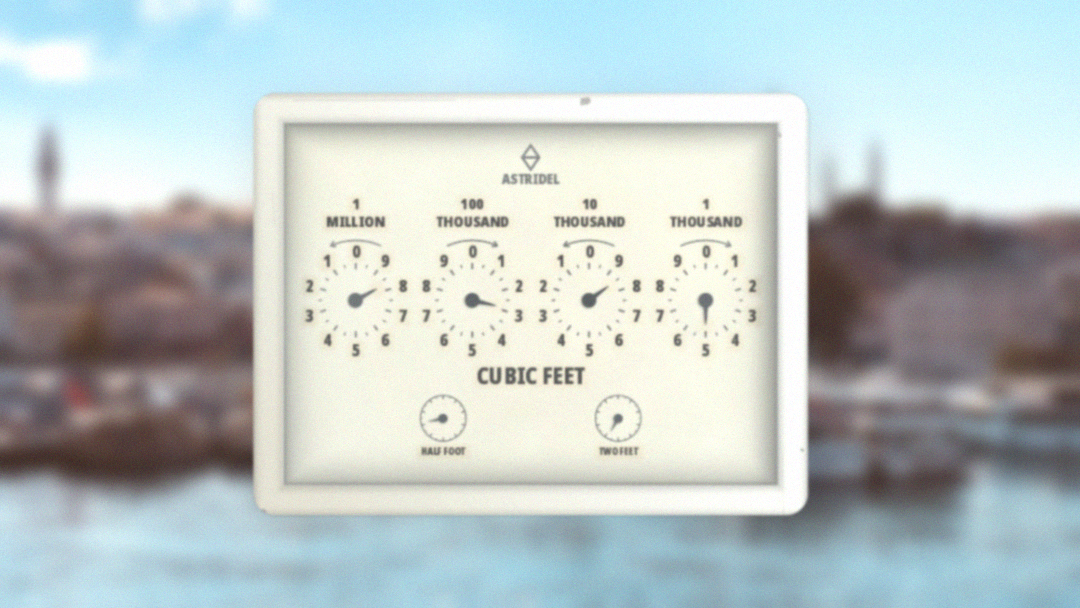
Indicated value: 828500 ft³
